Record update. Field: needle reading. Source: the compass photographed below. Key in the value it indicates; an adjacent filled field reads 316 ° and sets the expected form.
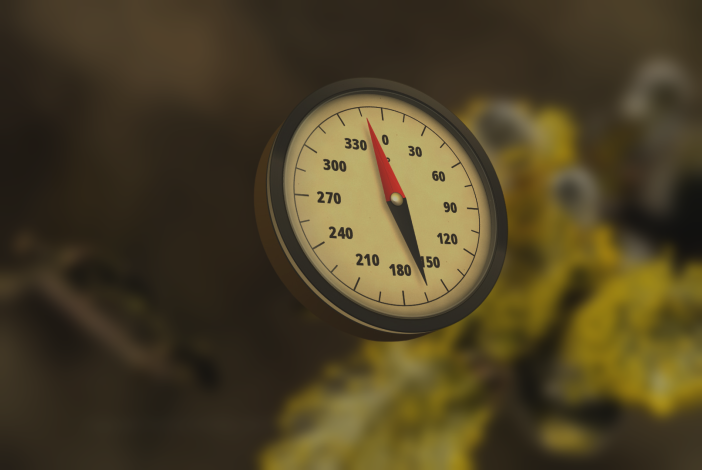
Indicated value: 345 °
